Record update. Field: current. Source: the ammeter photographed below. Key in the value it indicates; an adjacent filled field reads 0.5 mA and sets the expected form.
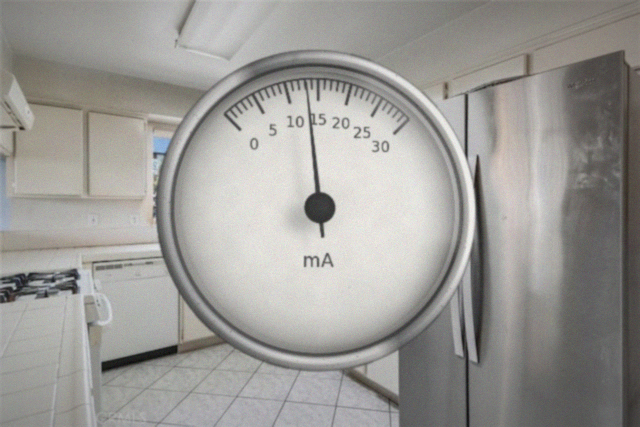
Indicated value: 13 mA
